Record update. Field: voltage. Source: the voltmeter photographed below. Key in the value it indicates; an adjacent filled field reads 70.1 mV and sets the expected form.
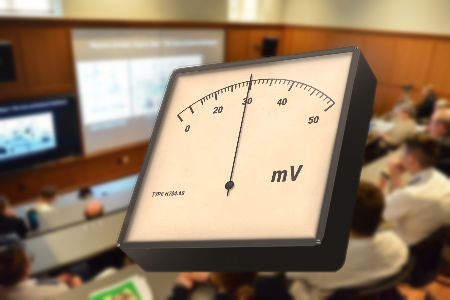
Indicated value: 30 mV
